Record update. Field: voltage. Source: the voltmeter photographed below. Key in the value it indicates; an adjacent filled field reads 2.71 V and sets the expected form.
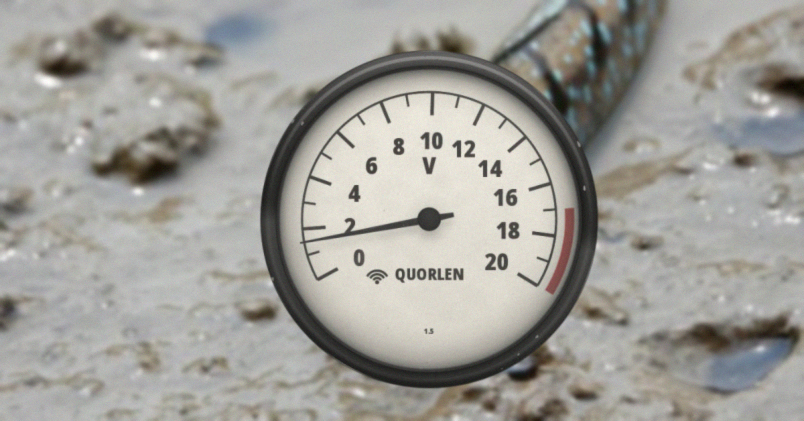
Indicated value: 1.5 V
